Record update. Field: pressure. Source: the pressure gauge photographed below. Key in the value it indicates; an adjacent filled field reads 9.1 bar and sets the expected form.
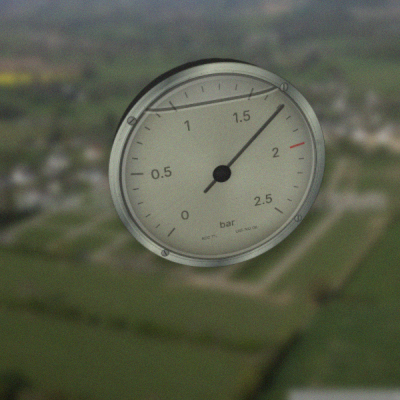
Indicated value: 1.7 bar
